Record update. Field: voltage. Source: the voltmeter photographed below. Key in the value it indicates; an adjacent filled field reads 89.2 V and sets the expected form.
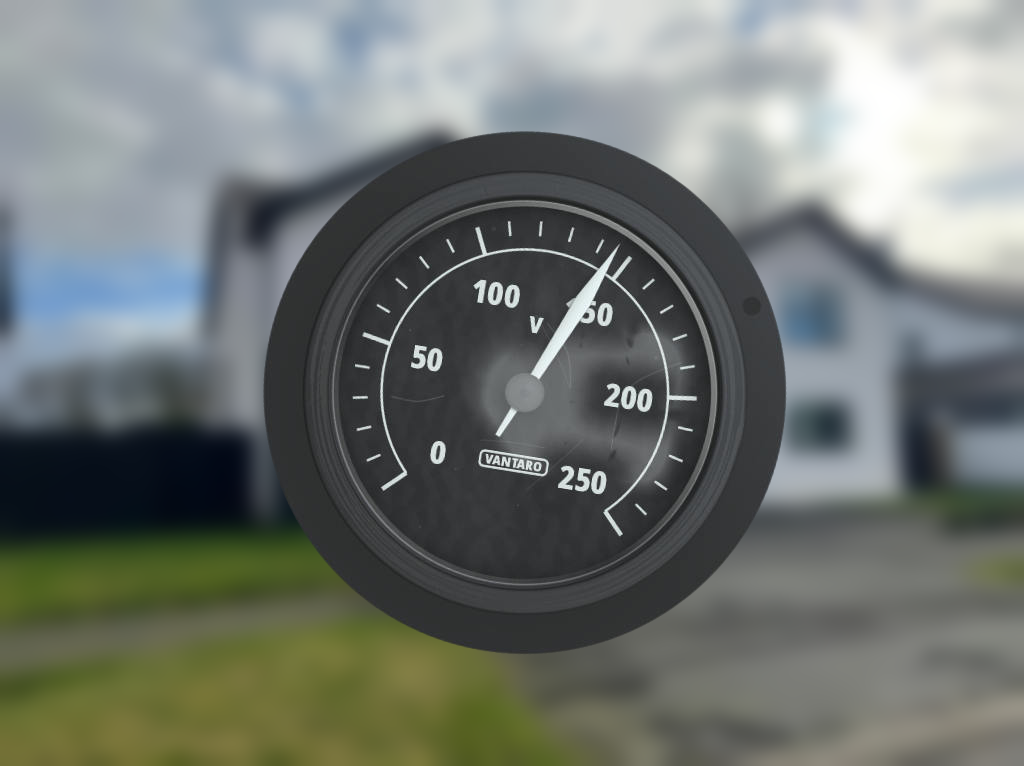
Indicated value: 145 V
